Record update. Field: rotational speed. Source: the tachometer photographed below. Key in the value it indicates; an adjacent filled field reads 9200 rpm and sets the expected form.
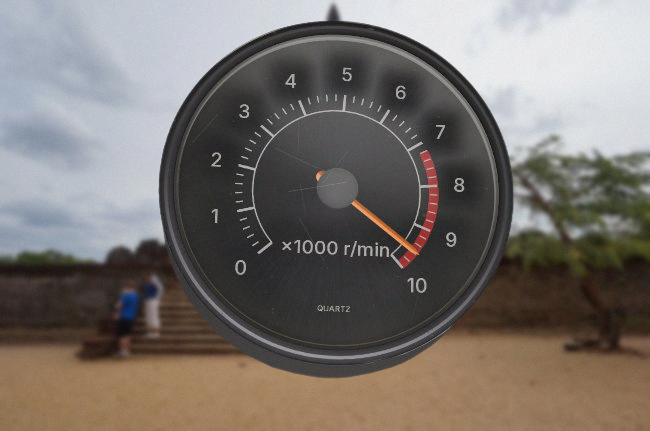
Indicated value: 9600 rpm
